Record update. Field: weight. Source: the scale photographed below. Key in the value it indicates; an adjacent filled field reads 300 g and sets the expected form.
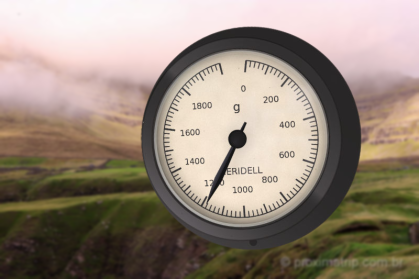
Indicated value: 1180 g
